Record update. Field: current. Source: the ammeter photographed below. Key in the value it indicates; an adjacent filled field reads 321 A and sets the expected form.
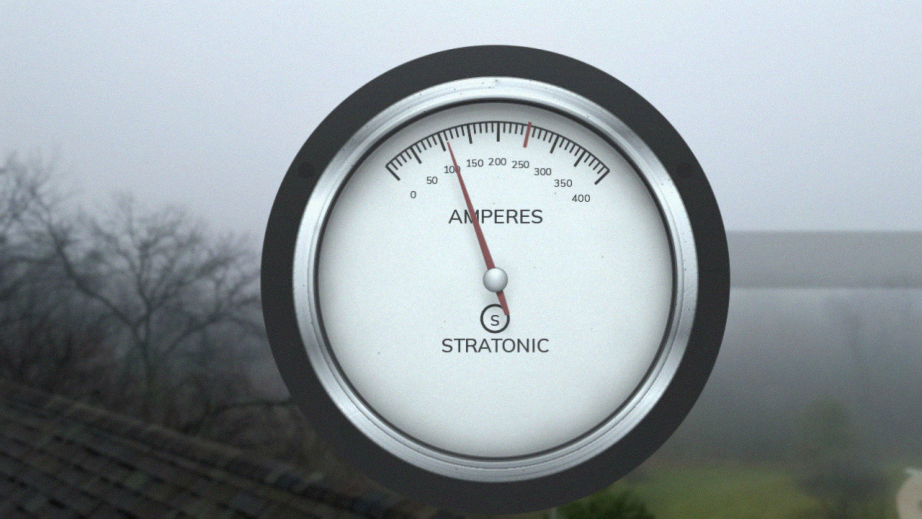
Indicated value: 110 A
